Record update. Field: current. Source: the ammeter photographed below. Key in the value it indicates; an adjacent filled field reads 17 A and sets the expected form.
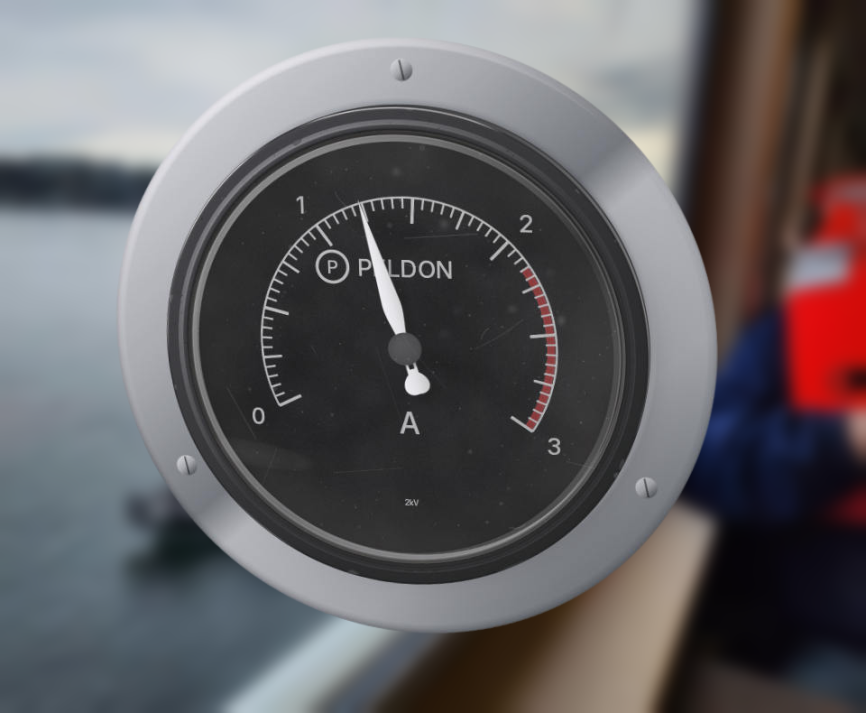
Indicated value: 1.25 A
